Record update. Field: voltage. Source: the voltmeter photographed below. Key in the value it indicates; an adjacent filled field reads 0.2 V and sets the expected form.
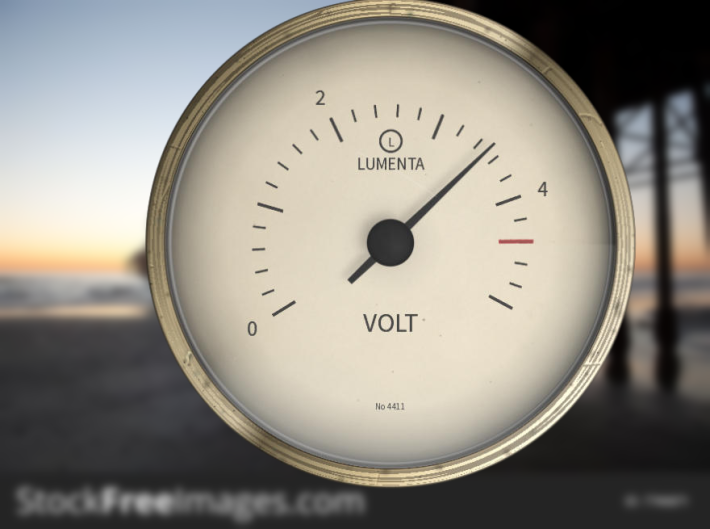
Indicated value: 3.5 V
